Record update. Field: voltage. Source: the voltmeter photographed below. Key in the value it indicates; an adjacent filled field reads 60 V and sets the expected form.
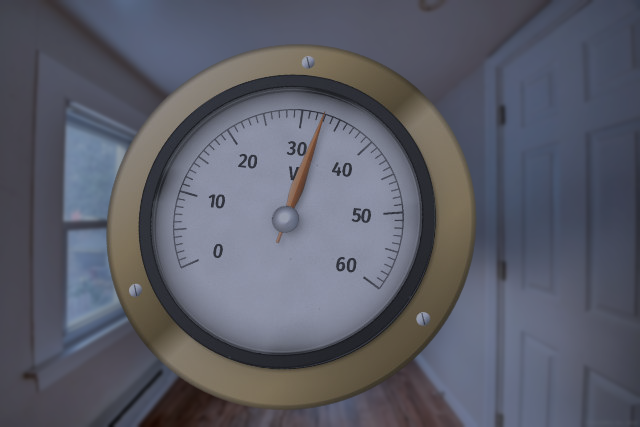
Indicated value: 33 V
